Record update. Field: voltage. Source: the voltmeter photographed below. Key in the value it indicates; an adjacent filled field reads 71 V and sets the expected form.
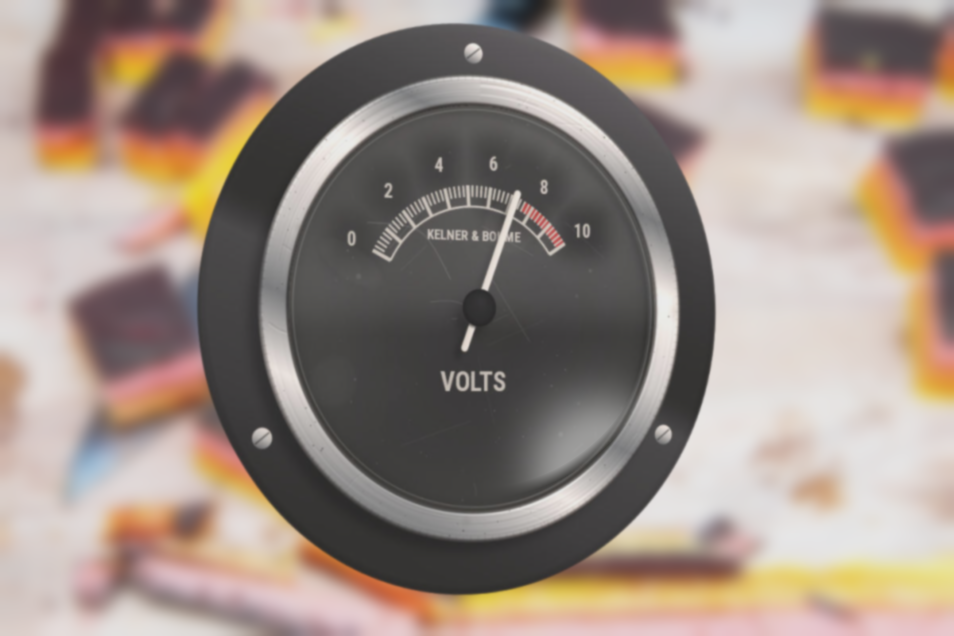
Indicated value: 7 V
